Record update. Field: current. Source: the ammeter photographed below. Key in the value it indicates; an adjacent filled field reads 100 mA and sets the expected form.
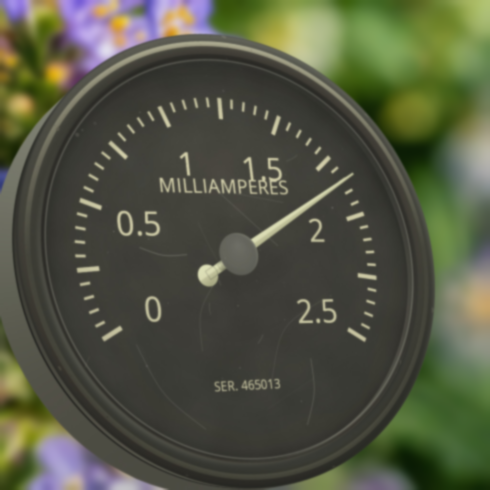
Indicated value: 1.85 mA
